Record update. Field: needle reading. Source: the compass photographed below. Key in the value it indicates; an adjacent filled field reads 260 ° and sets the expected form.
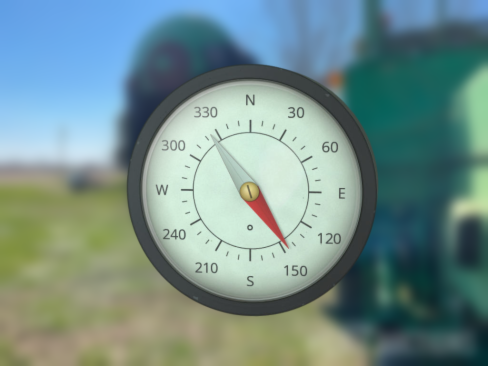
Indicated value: 145 °
